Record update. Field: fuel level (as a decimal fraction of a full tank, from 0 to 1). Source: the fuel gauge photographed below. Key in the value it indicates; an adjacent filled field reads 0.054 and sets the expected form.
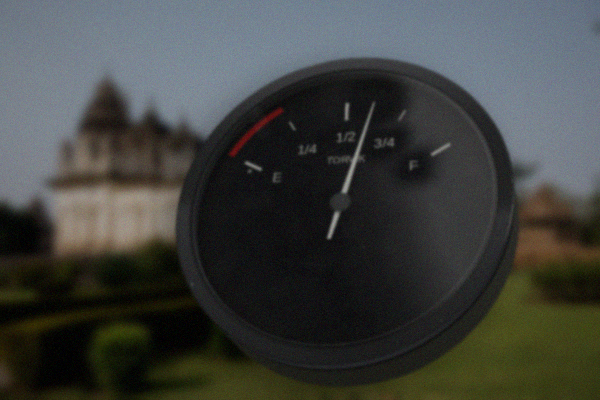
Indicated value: 0.625
